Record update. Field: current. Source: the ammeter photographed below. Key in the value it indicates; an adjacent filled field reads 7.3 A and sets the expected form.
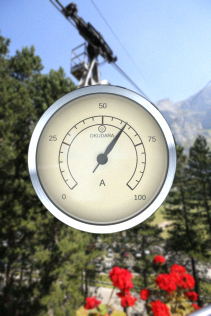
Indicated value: 62.5 A
